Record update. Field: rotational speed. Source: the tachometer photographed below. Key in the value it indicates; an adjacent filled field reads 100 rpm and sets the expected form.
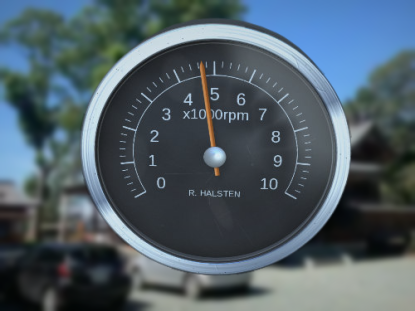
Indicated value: 4700 rpm
